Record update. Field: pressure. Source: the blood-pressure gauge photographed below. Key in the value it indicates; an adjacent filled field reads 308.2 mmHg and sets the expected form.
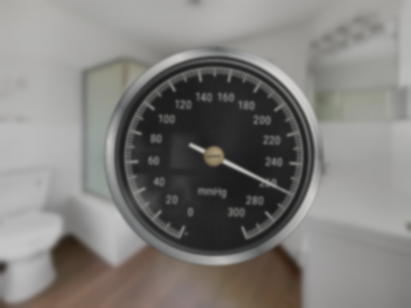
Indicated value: 260 mmHg
